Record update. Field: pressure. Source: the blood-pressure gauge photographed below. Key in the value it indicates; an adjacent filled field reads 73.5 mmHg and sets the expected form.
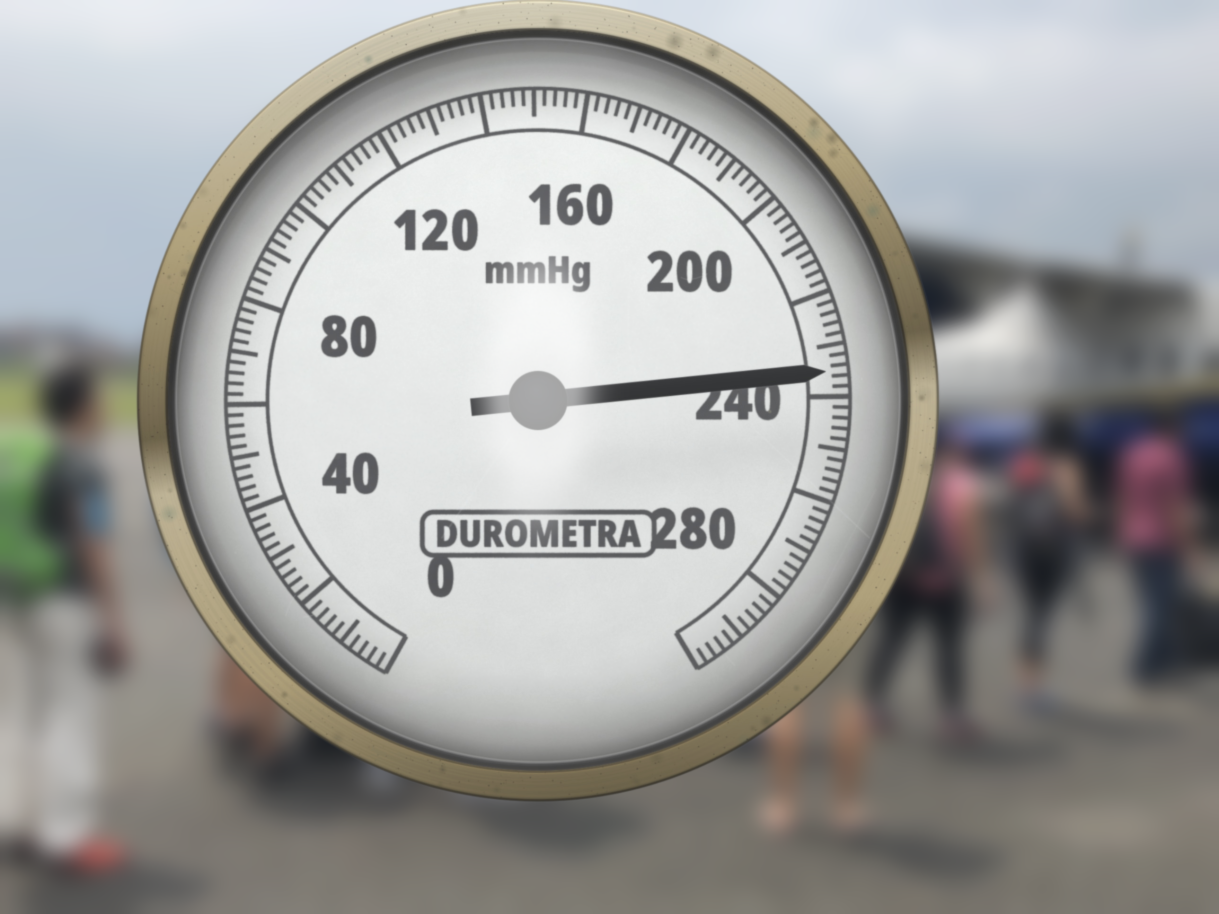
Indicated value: 235 mmHg
